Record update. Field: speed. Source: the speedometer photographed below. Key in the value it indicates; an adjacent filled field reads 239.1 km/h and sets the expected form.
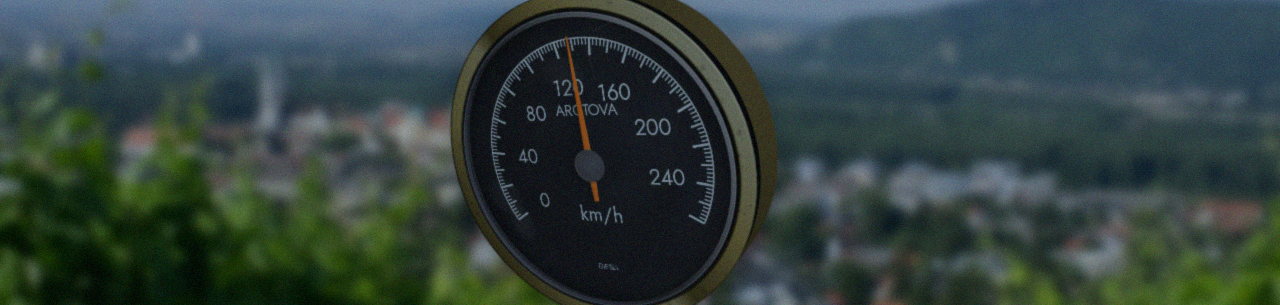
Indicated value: 130 km/h
